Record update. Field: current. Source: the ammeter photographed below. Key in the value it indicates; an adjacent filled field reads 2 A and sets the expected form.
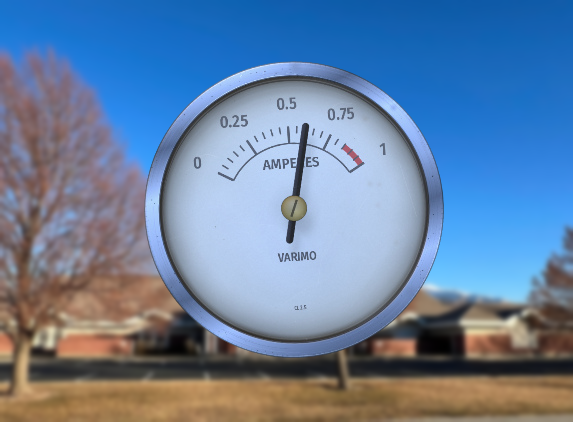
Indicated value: 0.6 A
